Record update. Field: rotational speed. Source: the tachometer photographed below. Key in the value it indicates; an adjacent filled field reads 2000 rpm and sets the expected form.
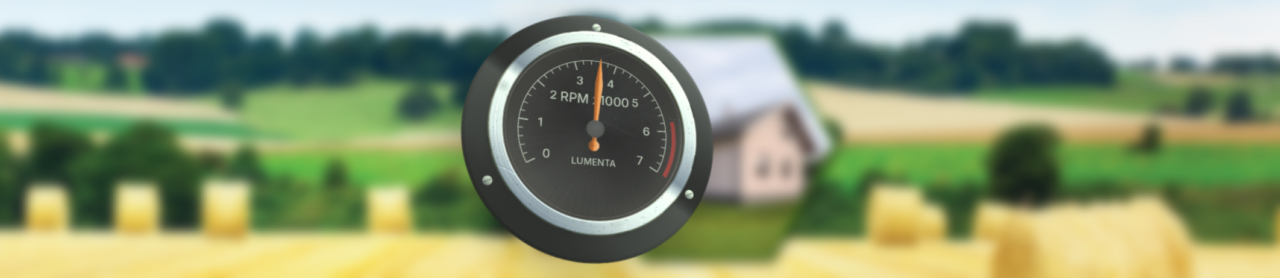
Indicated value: 3600 rpm
